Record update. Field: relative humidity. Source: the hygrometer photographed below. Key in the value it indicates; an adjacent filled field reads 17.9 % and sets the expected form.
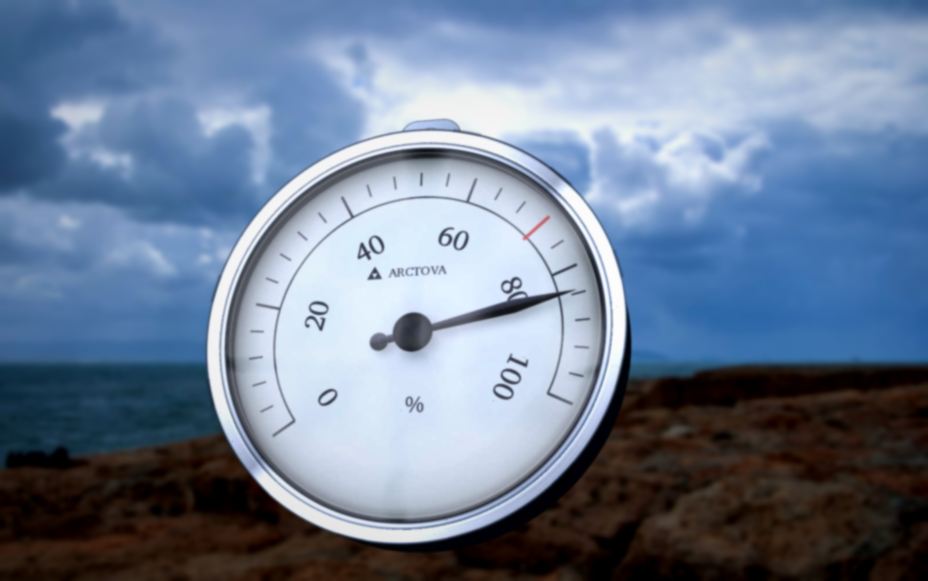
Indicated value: 84 %
